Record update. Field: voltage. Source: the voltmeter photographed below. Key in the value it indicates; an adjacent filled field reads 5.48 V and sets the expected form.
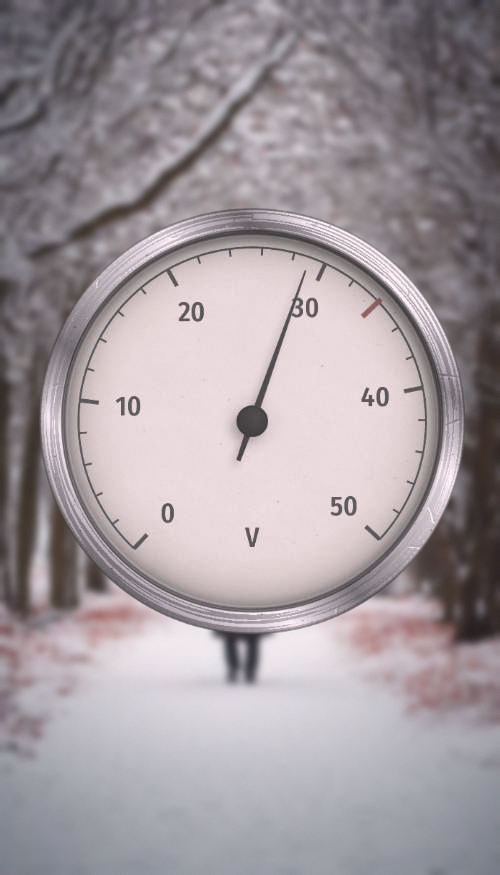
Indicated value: 29 V
